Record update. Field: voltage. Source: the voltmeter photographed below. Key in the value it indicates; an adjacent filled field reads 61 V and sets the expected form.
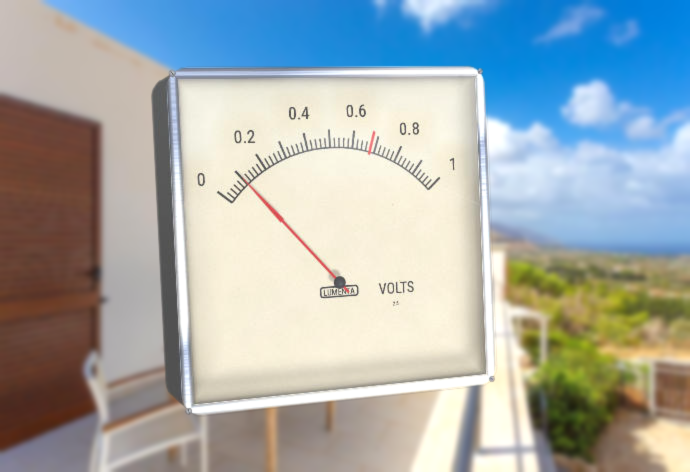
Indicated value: 0.1 V
